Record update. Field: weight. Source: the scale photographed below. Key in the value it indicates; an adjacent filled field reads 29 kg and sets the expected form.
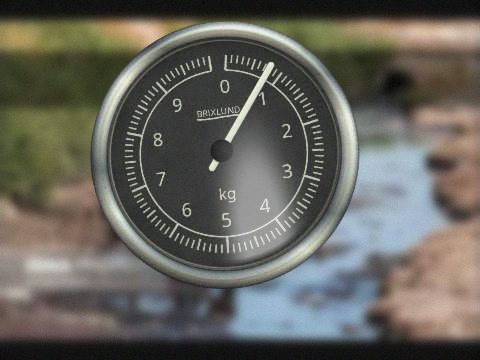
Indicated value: 0.8 kg
